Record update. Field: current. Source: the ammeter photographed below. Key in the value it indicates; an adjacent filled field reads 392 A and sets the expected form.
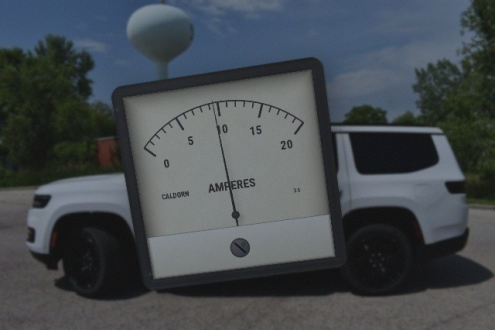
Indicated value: 9.5 A
